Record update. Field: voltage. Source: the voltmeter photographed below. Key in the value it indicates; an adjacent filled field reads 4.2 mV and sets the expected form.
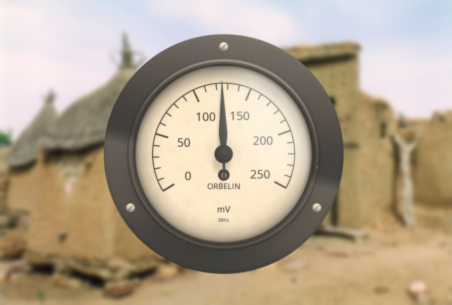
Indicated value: 125 mV
